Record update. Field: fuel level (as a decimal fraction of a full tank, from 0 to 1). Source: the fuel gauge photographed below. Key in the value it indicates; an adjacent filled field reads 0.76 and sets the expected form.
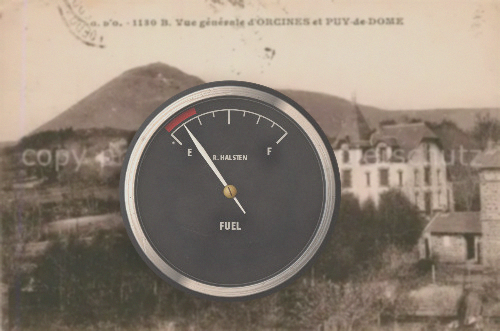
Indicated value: 0.125
